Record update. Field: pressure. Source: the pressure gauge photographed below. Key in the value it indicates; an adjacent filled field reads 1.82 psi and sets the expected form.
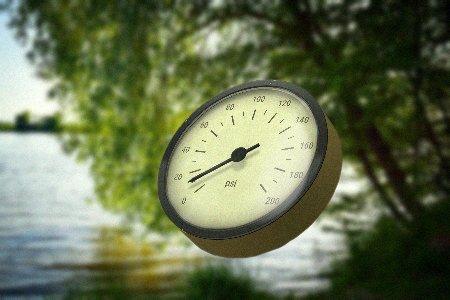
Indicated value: 10 psi
